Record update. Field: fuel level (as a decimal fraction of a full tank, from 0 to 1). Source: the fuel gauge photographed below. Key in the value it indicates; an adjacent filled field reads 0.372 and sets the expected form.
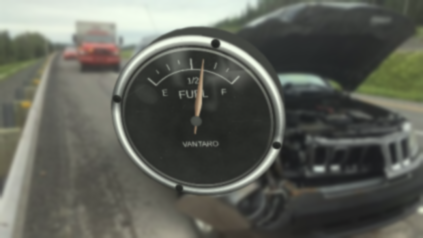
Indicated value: 0.625
